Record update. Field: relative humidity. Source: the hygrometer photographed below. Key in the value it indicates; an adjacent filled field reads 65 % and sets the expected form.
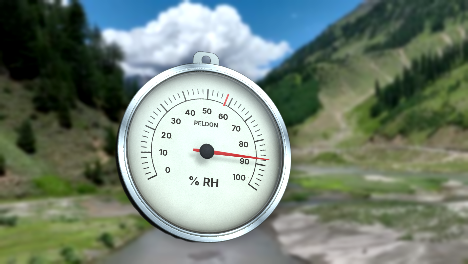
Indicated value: 88 %
